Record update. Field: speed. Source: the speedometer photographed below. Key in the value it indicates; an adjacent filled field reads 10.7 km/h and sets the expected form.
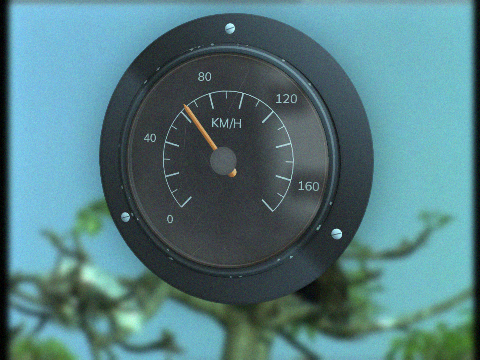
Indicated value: 65 km/h
